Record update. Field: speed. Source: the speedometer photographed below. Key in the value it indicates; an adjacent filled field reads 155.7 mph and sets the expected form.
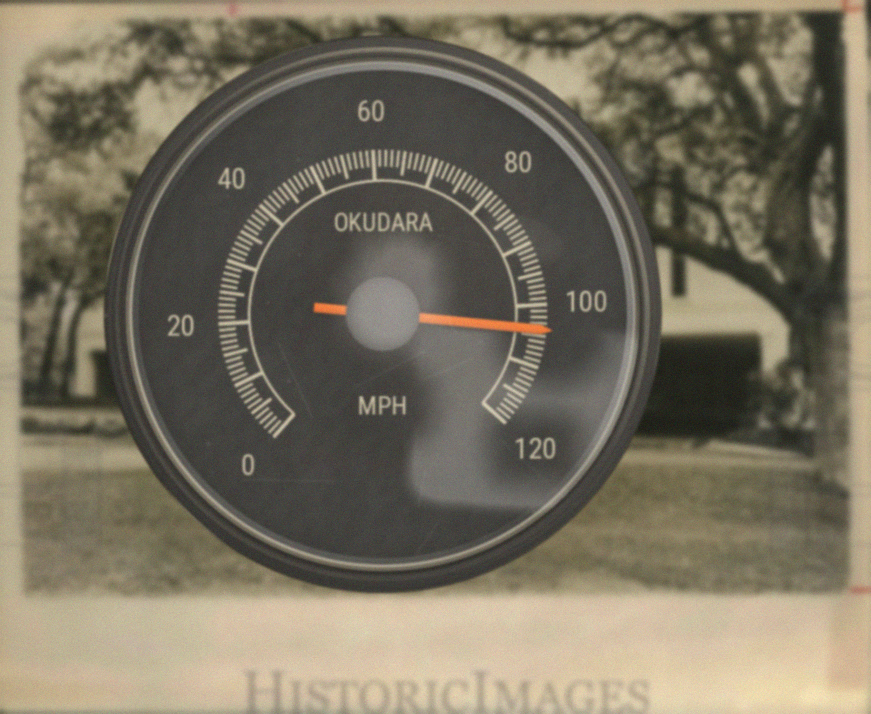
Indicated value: 104 mph
